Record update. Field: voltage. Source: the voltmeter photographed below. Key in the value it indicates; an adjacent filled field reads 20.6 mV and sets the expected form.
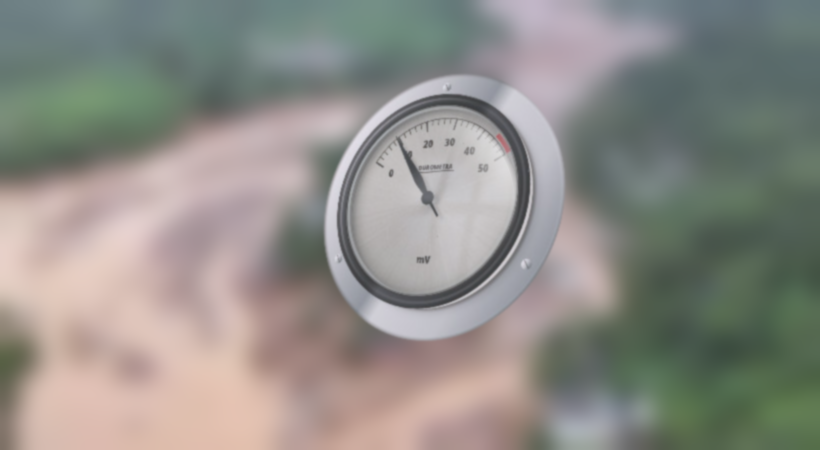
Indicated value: 10 mV
